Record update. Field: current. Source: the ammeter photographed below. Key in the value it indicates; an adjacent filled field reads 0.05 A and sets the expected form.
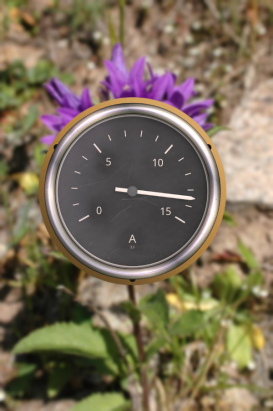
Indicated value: 13.5 A
